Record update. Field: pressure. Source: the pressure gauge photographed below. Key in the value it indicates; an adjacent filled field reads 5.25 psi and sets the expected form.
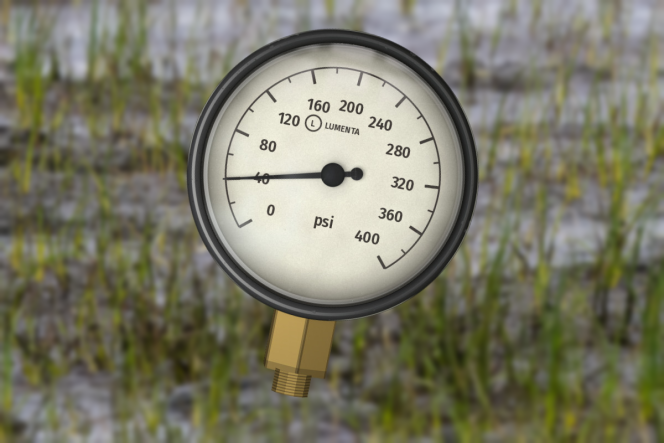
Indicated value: 40 psi
